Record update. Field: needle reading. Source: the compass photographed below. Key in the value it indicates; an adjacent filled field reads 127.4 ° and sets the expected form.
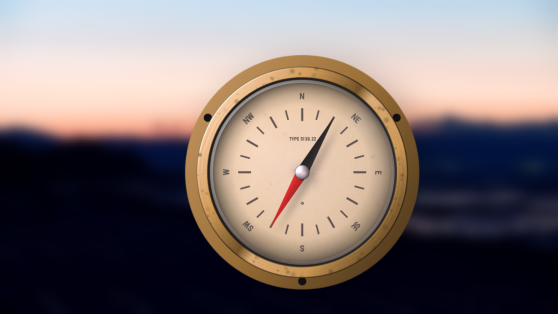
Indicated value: 210 °
